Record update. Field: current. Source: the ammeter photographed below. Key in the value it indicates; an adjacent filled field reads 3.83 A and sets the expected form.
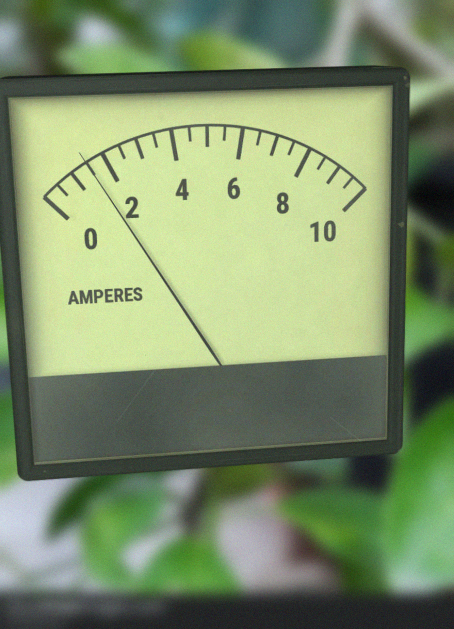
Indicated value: 1.5 A
